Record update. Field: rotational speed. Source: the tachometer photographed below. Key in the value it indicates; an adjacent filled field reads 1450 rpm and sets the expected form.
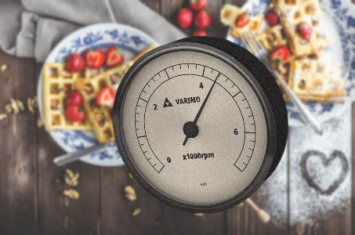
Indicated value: 4400 rpm
